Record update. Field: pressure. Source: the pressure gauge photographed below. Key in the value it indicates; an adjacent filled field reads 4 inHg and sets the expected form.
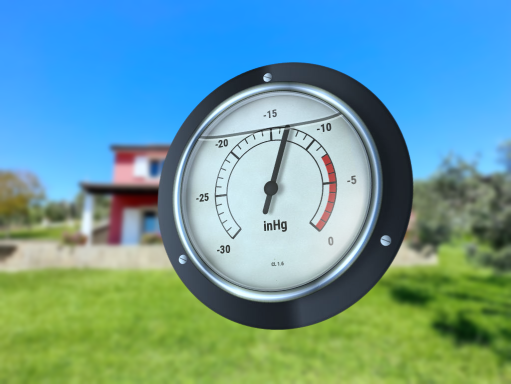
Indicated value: -13 inHg
